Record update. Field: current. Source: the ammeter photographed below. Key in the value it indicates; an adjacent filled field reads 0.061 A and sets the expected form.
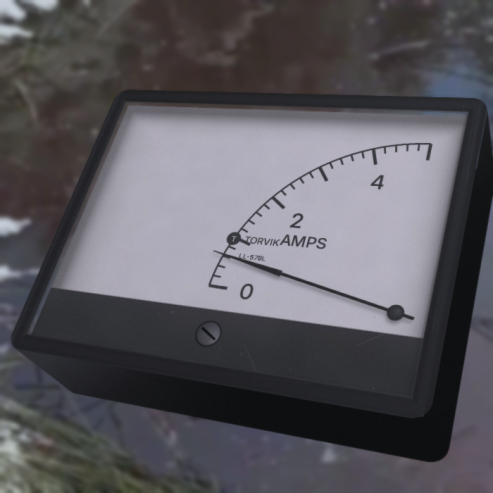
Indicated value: 0.6 A
